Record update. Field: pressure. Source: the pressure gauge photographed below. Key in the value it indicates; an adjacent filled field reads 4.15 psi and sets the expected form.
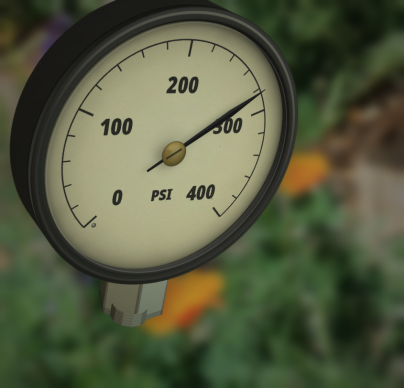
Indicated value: 280 psi
